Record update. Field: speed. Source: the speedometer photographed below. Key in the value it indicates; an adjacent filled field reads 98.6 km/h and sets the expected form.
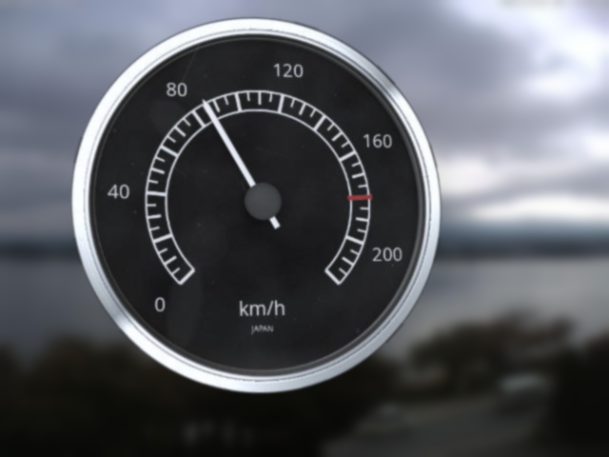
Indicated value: 85 km/h
